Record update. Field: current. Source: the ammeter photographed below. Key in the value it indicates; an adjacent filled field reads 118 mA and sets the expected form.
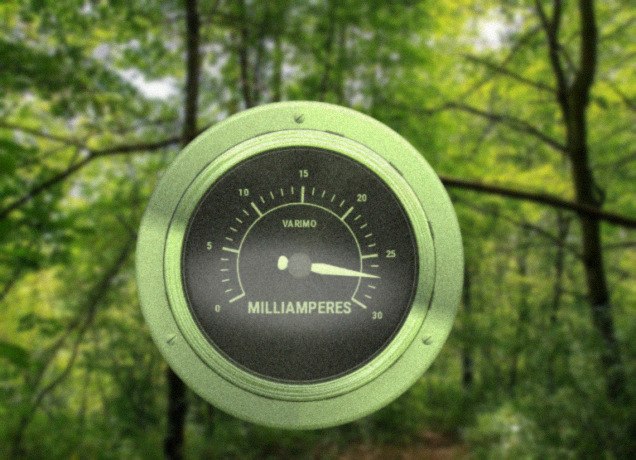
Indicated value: 27 mA
